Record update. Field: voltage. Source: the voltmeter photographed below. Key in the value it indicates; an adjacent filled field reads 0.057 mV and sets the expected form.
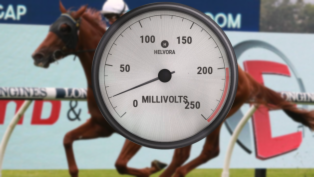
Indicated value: 20 mV
